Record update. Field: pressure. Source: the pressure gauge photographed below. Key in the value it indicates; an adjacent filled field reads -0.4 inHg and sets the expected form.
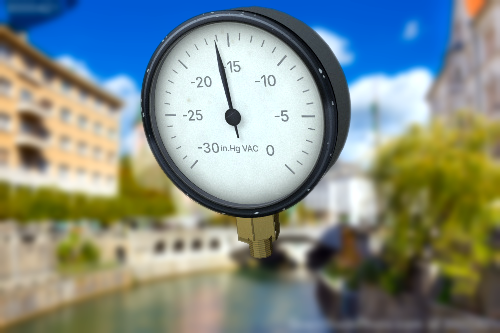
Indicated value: -16 inHg
